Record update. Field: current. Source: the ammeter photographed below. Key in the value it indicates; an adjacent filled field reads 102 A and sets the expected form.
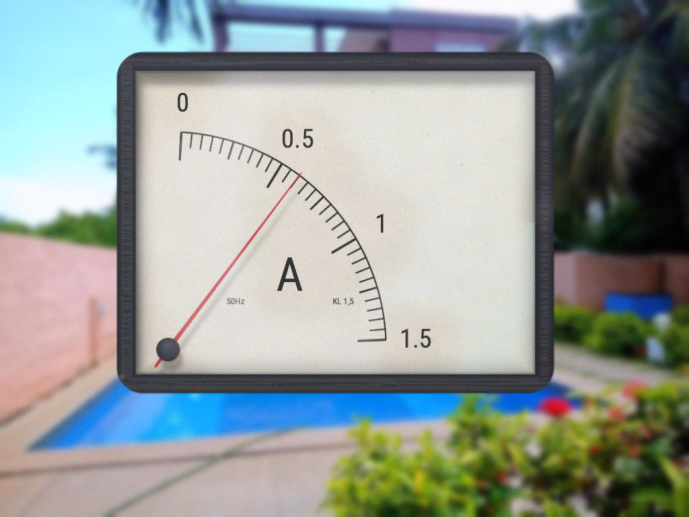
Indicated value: 0.6 A
